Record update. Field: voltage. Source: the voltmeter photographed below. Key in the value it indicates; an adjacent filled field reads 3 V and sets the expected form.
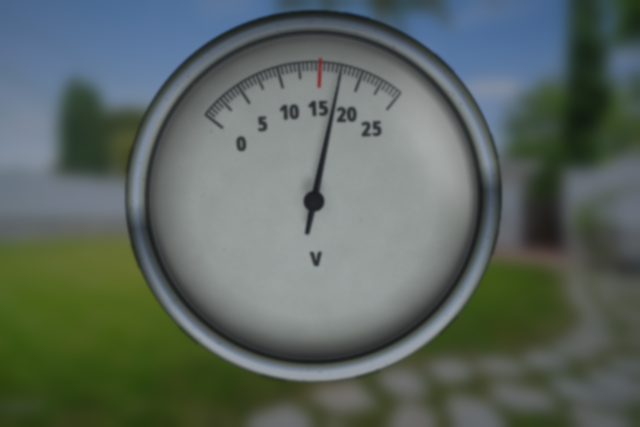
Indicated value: 17.5 V
